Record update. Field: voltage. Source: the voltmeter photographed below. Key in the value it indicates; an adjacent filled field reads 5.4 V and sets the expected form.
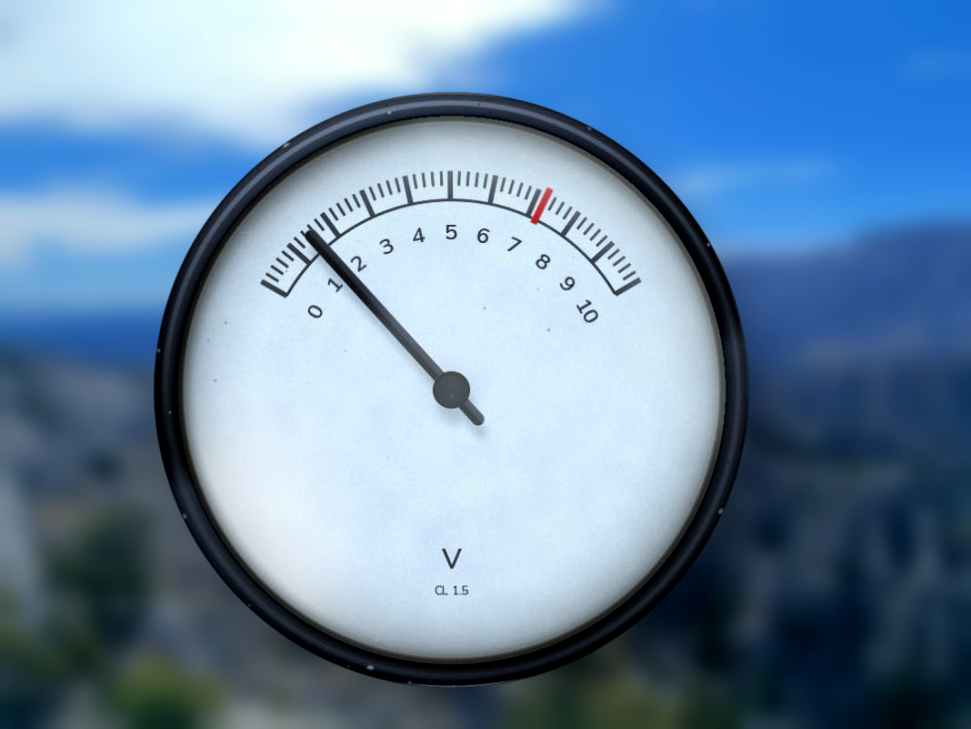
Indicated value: 1.5 V
